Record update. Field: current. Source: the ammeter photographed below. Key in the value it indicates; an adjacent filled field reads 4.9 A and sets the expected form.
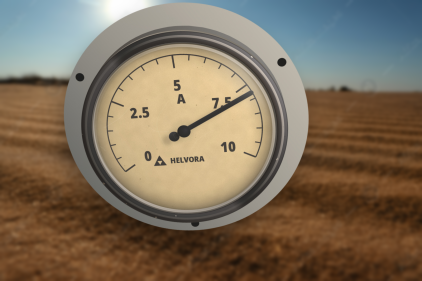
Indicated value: 7.75 A
